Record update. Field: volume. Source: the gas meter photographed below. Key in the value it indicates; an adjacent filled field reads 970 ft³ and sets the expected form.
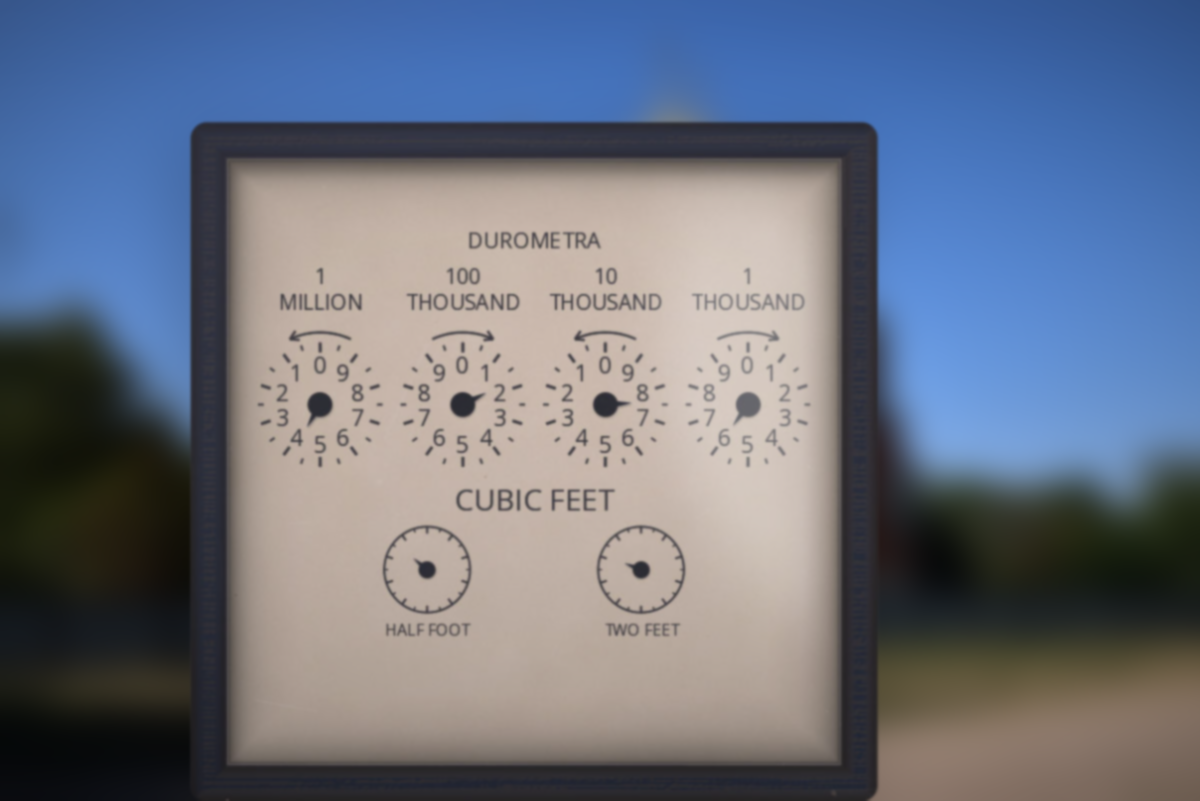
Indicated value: 417600 ft³
